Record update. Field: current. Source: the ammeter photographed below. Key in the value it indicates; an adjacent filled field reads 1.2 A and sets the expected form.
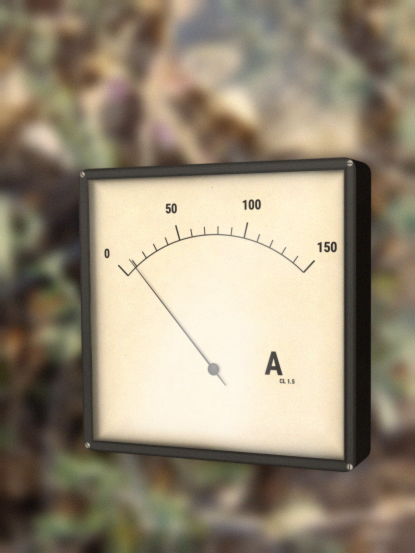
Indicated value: 10 A
